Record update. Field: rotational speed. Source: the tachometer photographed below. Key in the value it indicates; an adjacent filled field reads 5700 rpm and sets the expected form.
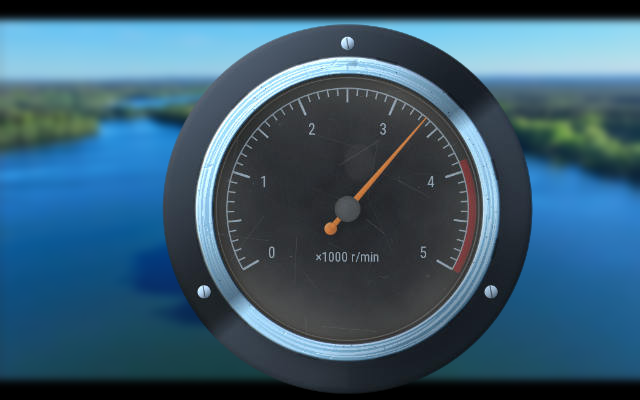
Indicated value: 3350 rpm
